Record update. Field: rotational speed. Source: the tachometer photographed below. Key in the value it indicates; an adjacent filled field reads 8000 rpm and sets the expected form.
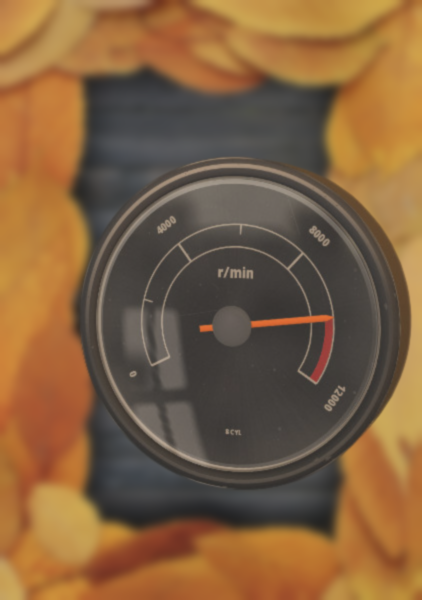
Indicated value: 10000 rpm
